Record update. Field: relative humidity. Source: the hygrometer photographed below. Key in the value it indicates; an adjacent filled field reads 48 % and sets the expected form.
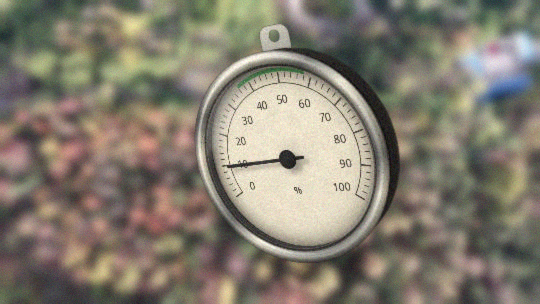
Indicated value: 10 %
